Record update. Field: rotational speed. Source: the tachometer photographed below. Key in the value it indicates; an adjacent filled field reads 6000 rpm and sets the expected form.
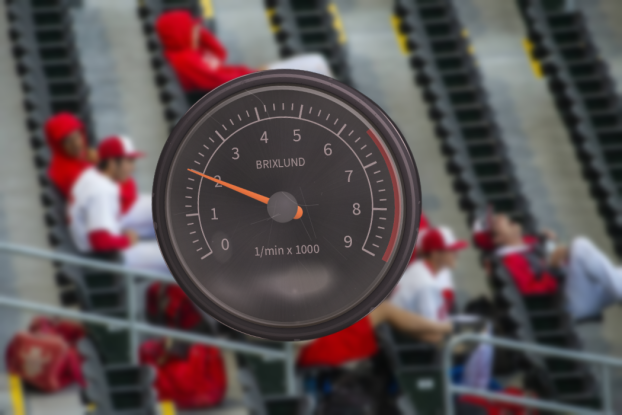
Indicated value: 2000 rpm
